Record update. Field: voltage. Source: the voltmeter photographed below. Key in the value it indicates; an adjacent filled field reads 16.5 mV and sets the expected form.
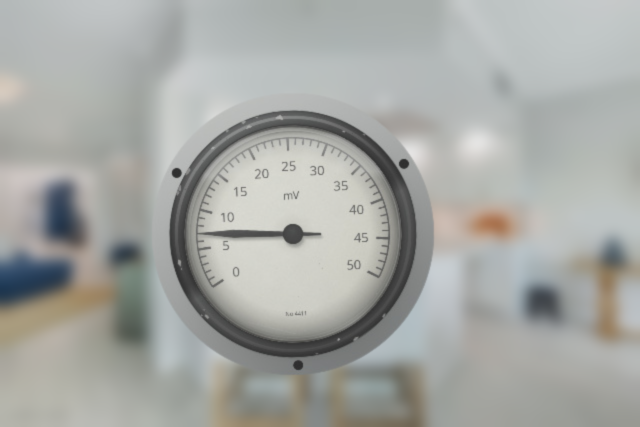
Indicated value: 7 mV
